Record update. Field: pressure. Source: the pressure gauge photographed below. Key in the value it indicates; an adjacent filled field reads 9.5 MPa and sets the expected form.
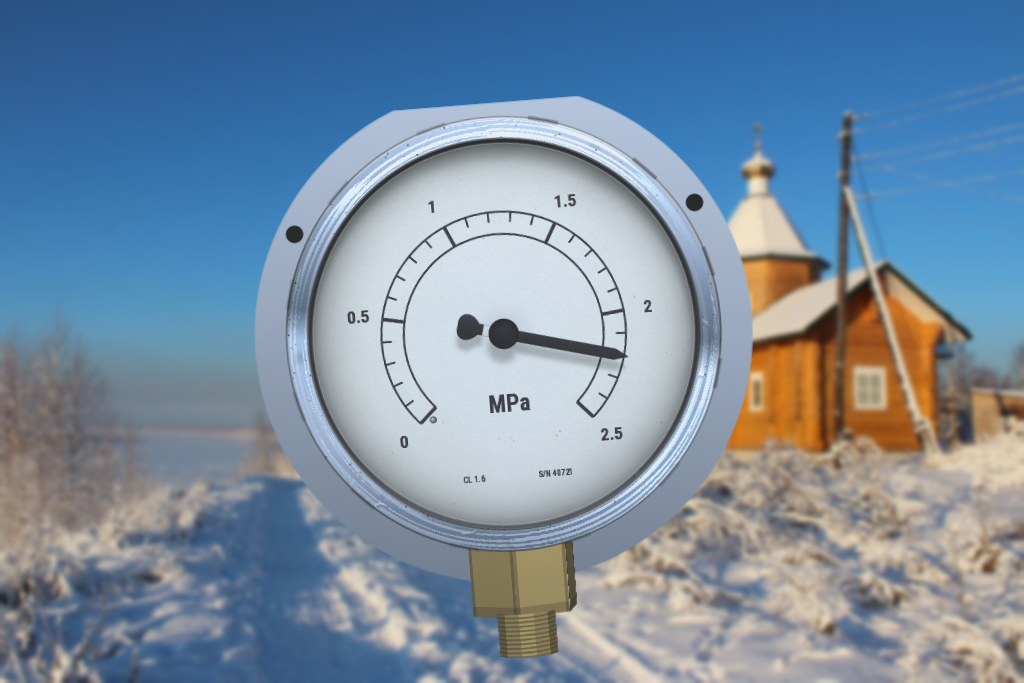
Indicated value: 2.2 MPa
